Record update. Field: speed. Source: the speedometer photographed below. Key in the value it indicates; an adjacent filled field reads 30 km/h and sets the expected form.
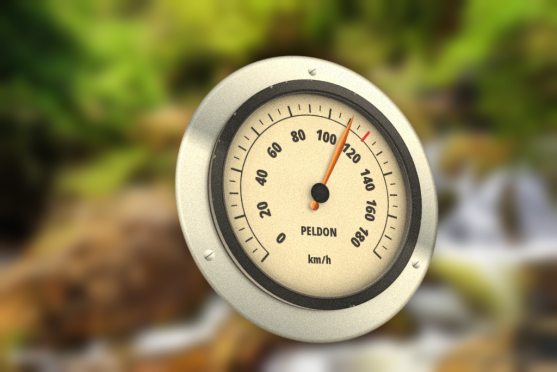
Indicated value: 110 km/h
